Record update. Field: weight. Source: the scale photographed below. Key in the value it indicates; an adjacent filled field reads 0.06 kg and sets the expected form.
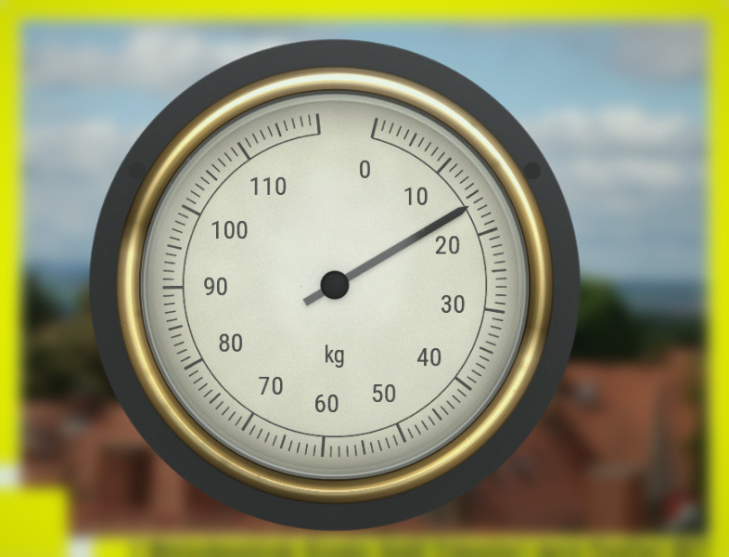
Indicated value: 16 kg
